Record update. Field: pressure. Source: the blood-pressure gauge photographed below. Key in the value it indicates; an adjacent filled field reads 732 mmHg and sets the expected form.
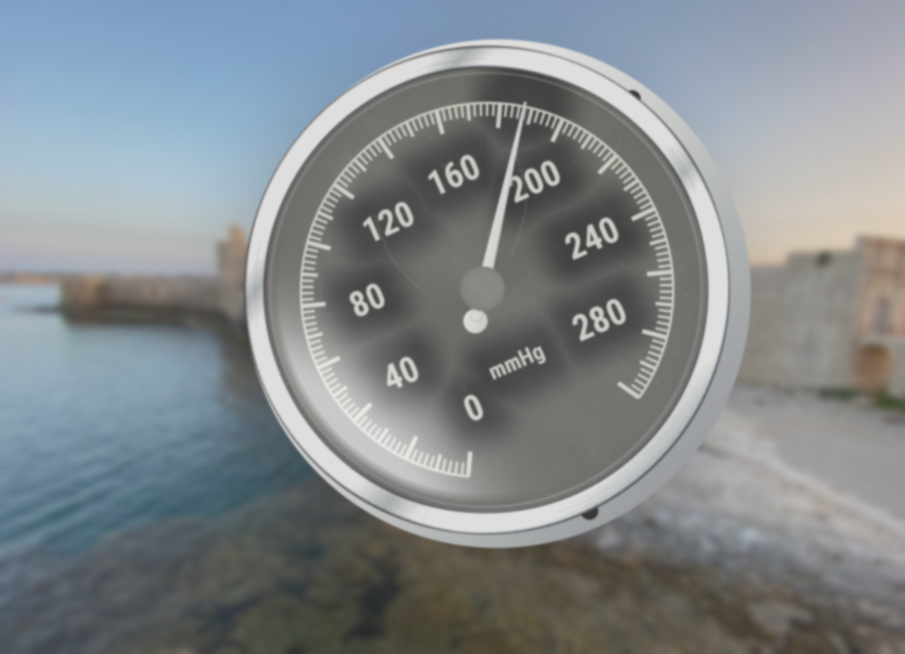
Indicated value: 188 mmHg
